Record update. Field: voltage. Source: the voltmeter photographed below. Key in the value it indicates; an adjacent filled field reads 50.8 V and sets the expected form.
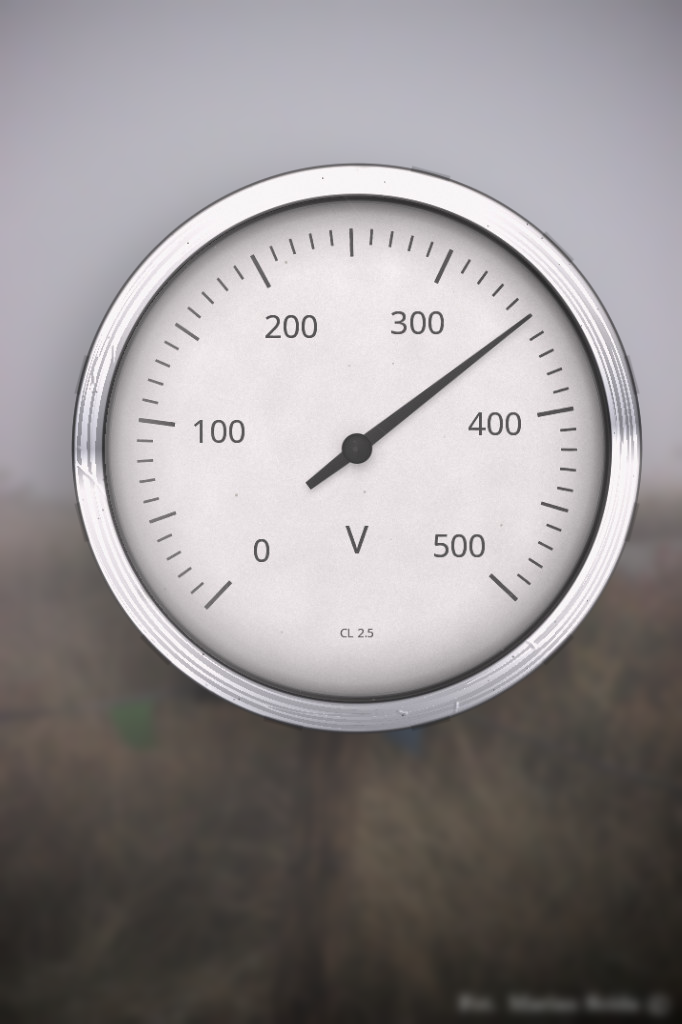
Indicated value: 350 V
